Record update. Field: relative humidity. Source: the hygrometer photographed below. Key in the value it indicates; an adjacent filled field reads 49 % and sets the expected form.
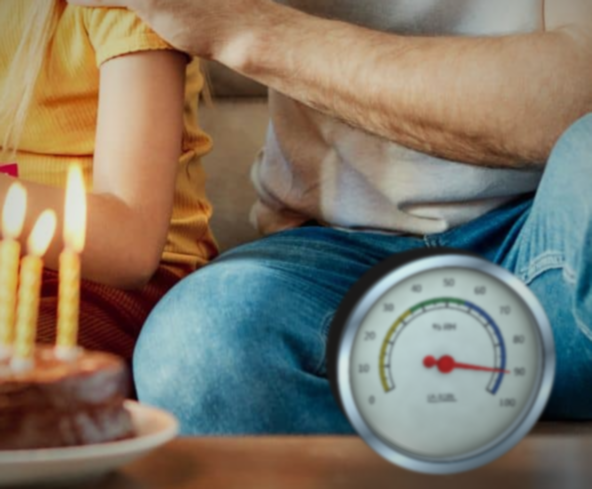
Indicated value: 90 %
